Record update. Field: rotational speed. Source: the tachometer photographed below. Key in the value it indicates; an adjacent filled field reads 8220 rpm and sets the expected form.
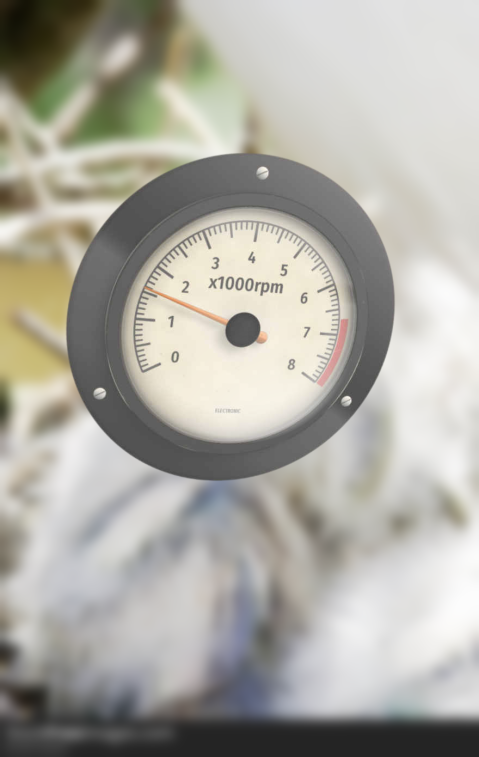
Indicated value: 1600 rpm
